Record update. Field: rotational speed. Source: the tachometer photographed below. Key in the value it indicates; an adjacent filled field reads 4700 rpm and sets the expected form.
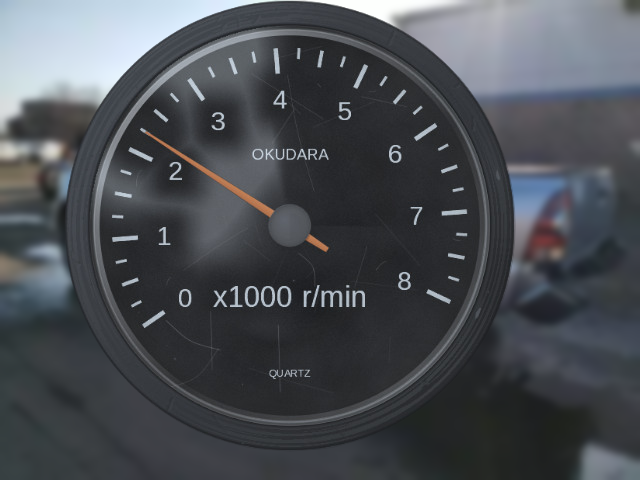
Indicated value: 2250 rpm
